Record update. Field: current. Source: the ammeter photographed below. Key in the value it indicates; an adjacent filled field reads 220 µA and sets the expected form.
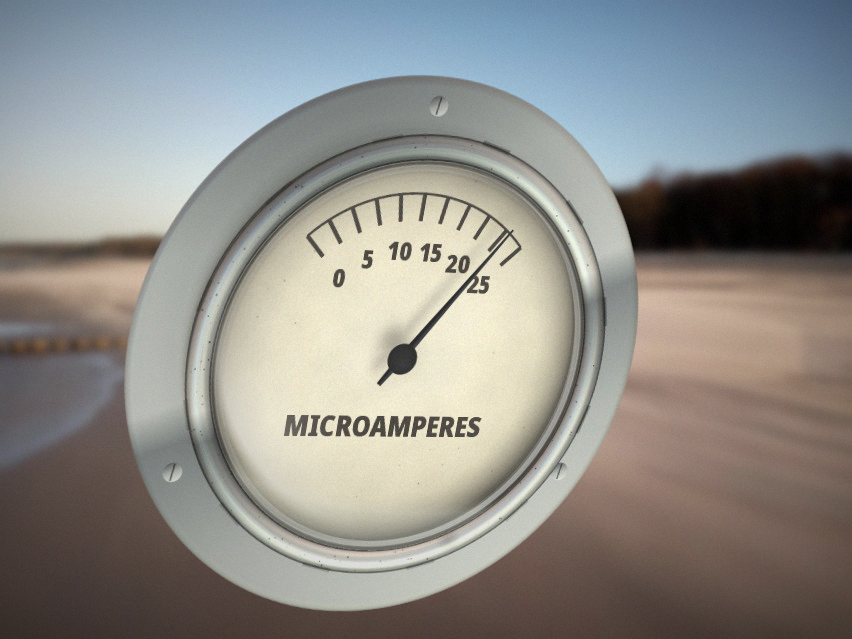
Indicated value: 22.5 µA
